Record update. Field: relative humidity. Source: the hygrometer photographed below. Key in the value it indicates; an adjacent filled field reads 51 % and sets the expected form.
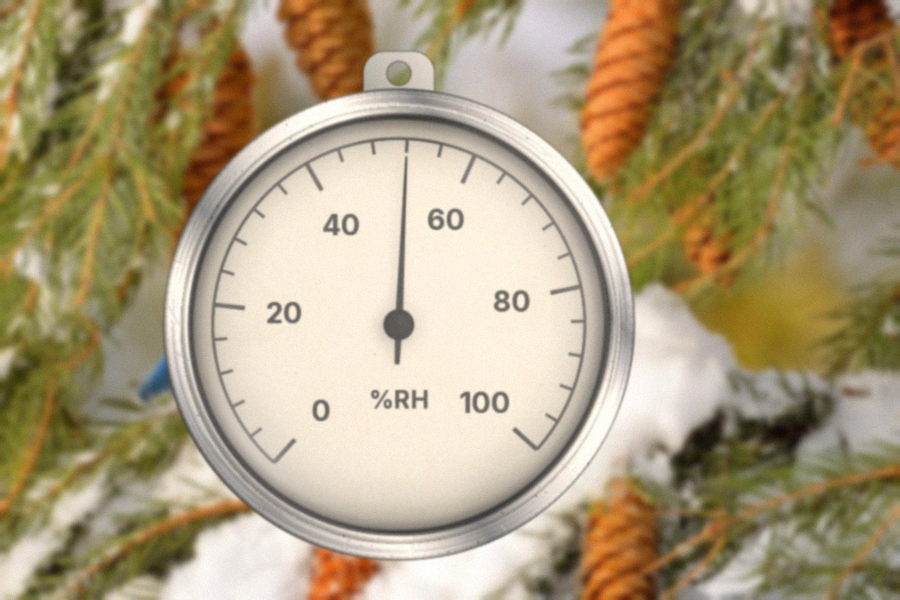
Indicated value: 52 %
